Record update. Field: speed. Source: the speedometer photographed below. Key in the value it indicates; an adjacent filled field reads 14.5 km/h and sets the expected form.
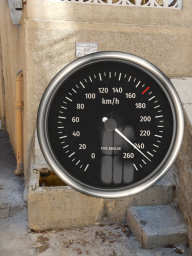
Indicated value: 245 km/h
